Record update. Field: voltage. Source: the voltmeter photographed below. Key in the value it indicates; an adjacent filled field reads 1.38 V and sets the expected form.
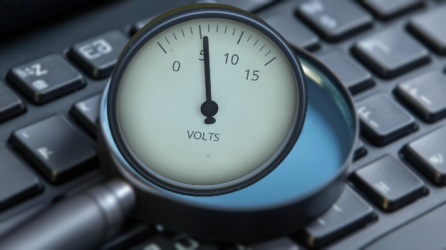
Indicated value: 5.5 V
